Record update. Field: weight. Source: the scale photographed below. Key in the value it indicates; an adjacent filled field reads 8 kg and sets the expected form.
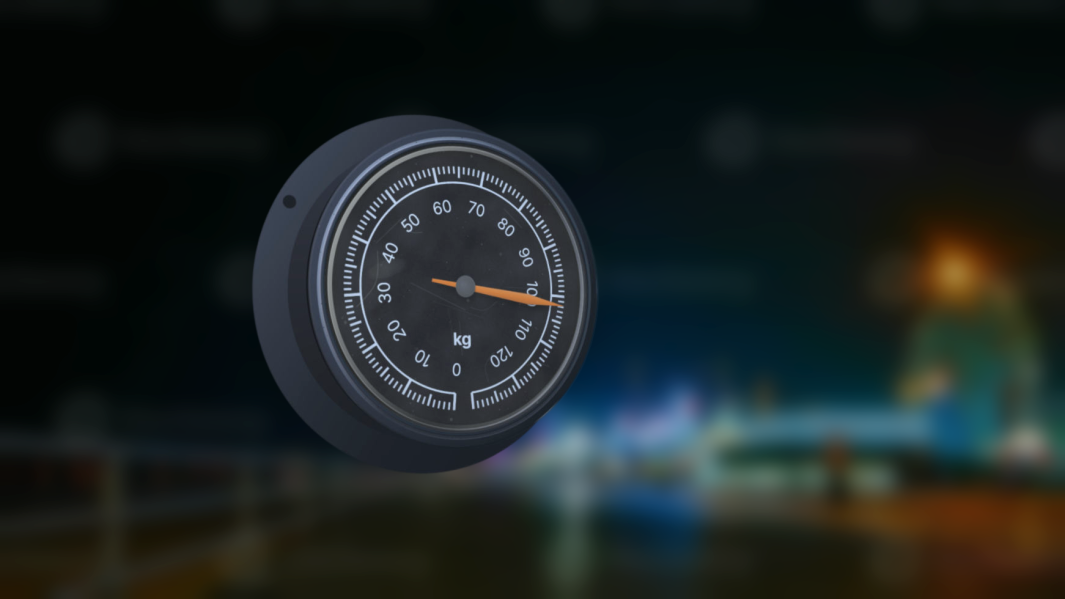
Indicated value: 102 kg
